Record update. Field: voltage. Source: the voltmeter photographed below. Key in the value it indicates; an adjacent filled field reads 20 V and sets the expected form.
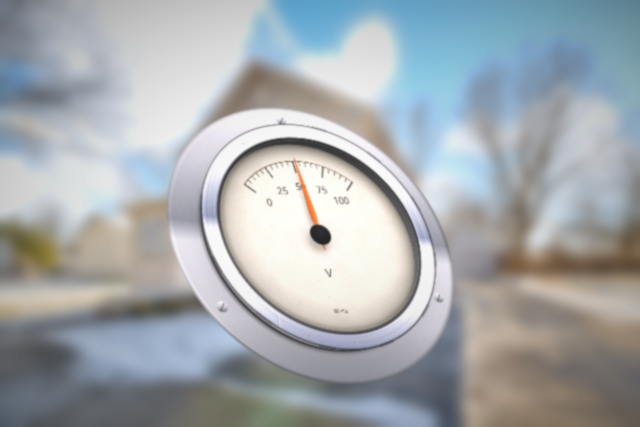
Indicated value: 50 V
